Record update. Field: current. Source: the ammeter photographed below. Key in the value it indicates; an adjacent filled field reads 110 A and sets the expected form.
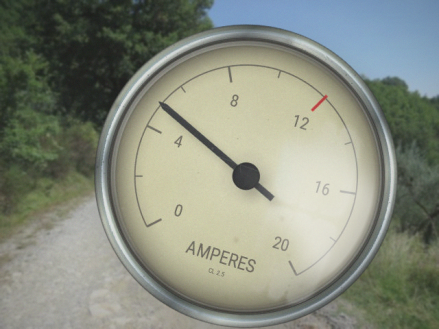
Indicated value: 5 A
